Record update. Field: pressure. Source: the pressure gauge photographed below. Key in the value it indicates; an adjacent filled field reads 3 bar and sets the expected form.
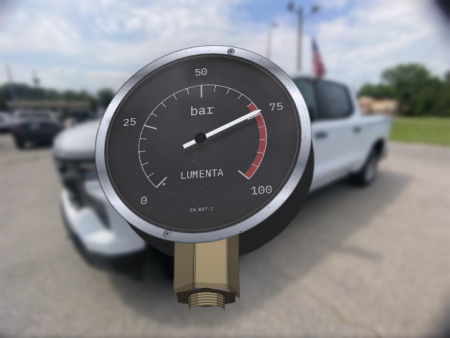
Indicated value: 75 bar
